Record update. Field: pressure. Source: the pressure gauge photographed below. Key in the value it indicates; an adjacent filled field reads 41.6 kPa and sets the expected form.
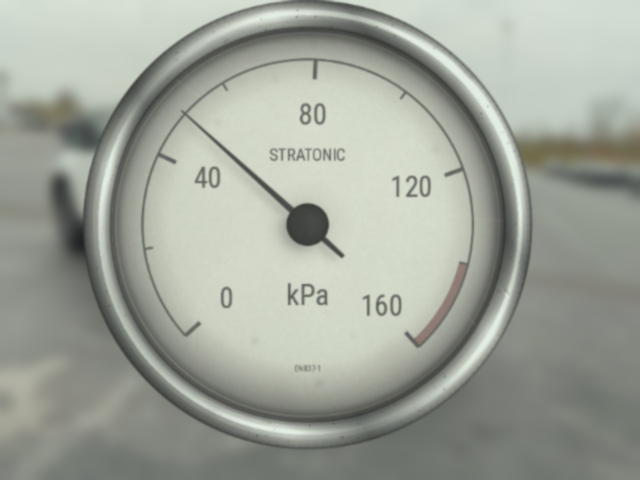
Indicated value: 50 kPa
